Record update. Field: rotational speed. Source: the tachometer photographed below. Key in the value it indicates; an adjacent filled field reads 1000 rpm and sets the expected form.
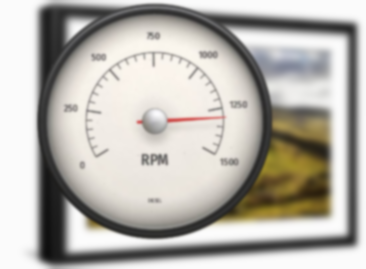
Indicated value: 1300 rpm
